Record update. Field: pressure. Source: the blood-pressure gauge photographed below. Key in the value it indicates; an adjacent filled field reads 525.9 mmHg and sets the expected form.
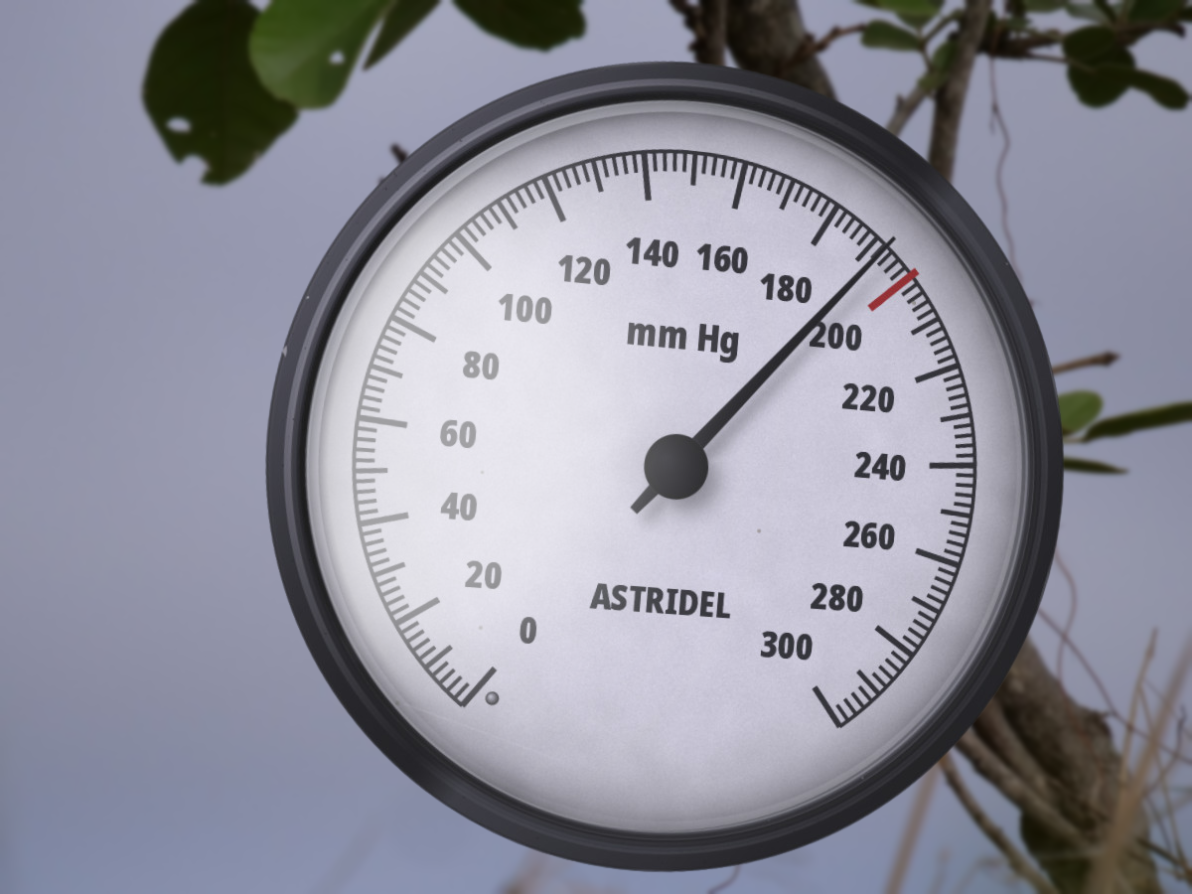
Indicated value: 192 mmHg
